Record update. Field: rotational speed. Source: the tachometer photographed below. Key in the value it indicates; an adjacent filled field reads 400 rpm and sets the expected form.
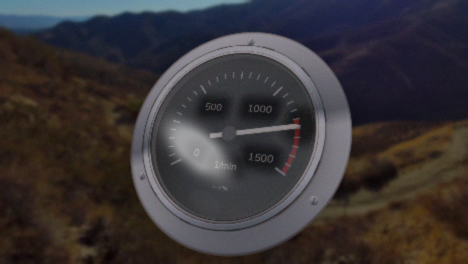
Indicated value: 1250 rpm
